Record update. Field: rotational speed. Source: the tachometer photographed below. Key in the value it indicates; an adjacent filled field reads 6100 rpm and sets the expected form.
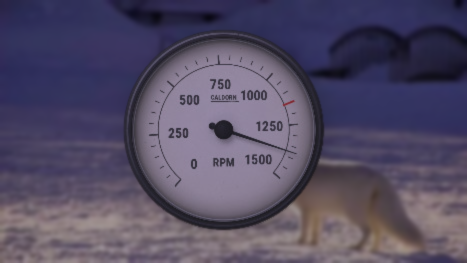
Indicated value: 1375 rpm
